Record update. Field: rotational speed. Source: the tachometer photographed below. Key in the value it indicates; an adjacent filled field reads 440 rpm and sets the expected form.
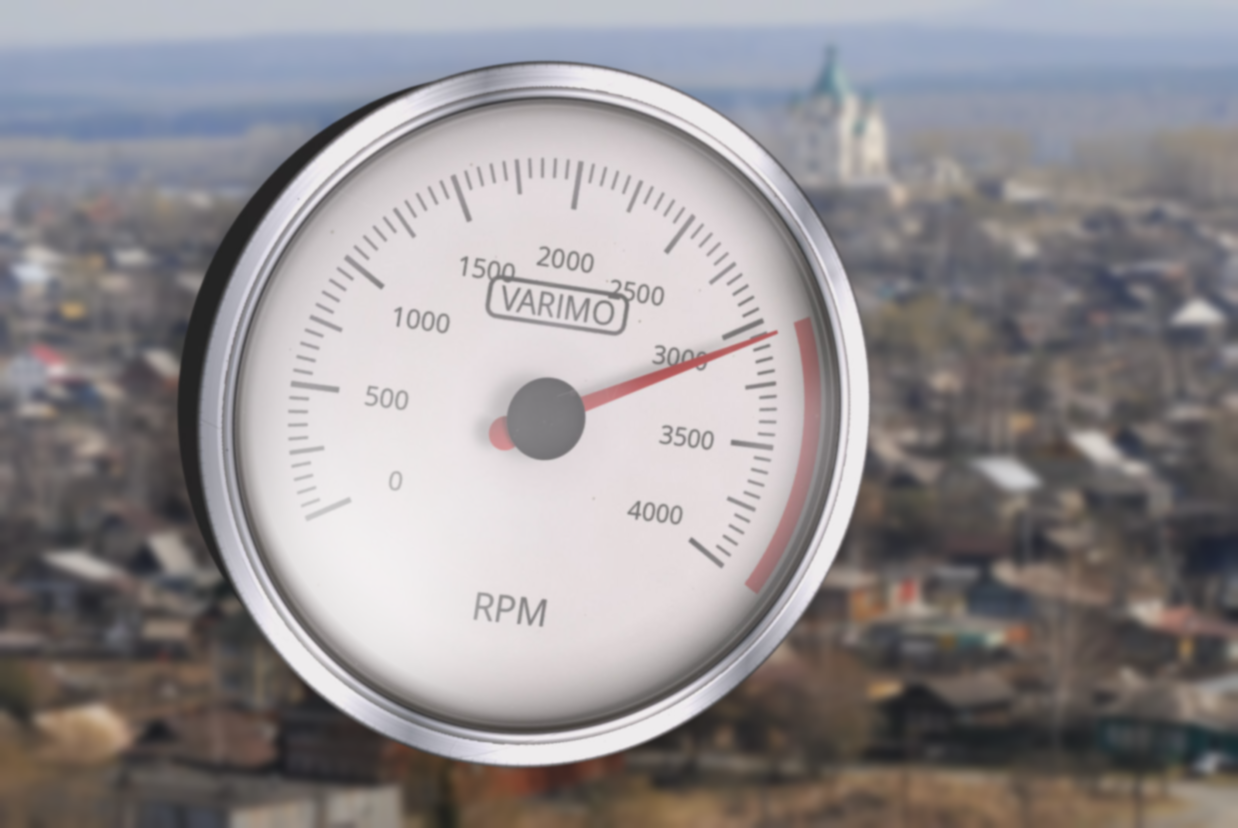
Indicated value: 3050 rpm
